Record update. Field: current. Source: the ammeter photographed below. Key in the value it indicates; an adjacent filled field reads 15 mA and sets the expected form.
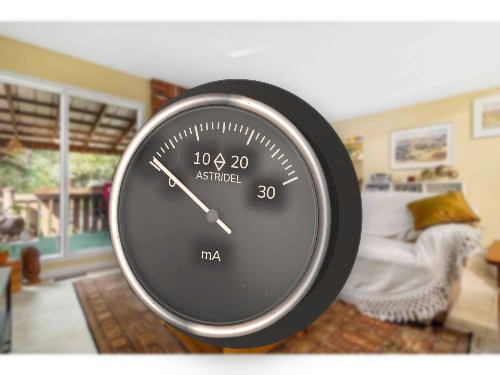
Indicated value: 1 mA
